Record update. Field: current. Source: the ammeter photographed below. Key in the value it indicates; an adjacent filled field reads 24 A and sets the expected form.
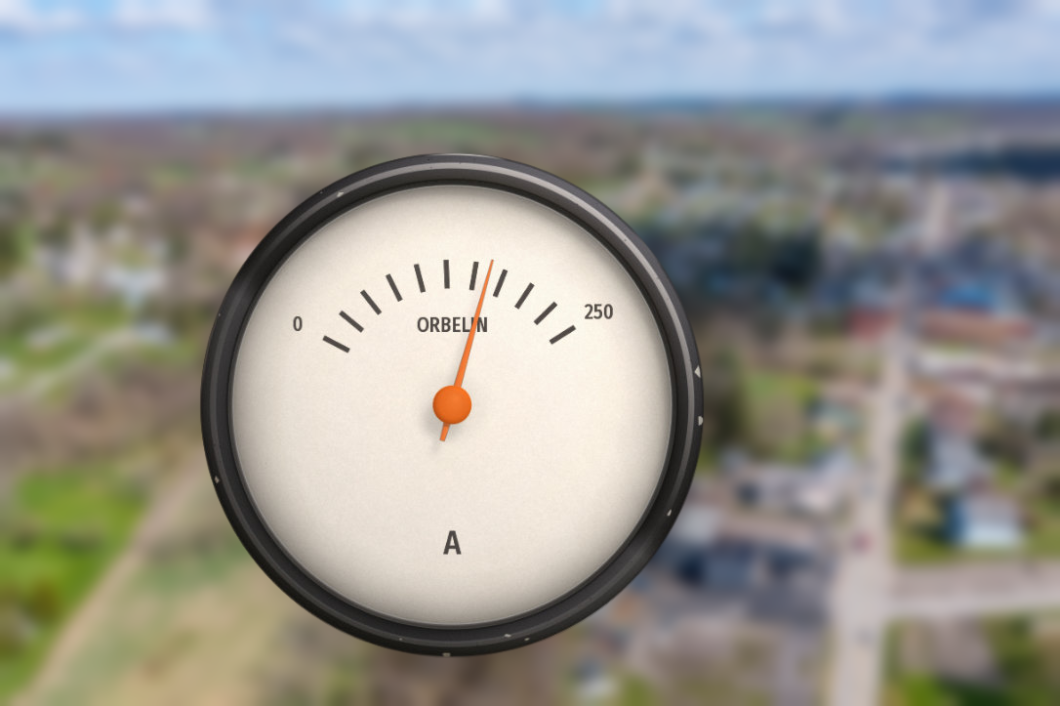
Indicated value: 162.5 A
